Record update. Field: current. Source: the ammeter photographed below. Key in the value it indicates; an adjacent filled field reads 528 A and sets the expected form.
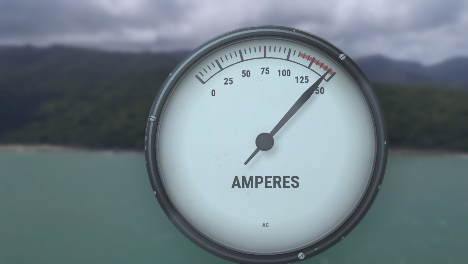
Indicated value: 145 A
